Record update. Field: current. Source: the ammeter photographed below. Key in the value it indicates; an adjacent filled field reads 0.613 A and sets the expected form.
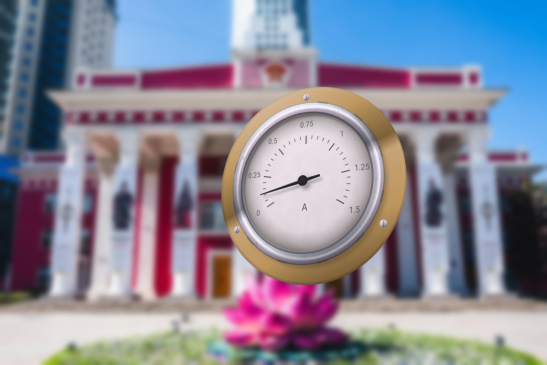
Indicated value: 0.1 A
